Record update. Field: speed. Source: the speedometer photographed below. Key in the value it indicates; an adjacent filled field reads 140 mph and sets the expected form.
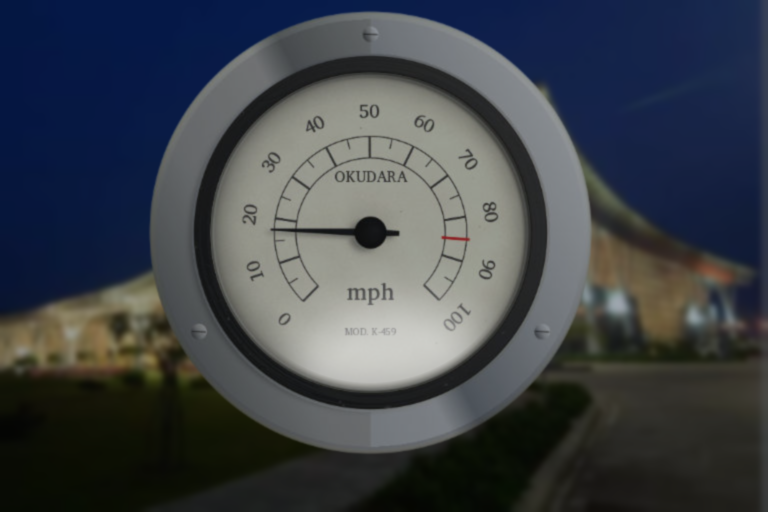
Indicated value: 17.5 mph
